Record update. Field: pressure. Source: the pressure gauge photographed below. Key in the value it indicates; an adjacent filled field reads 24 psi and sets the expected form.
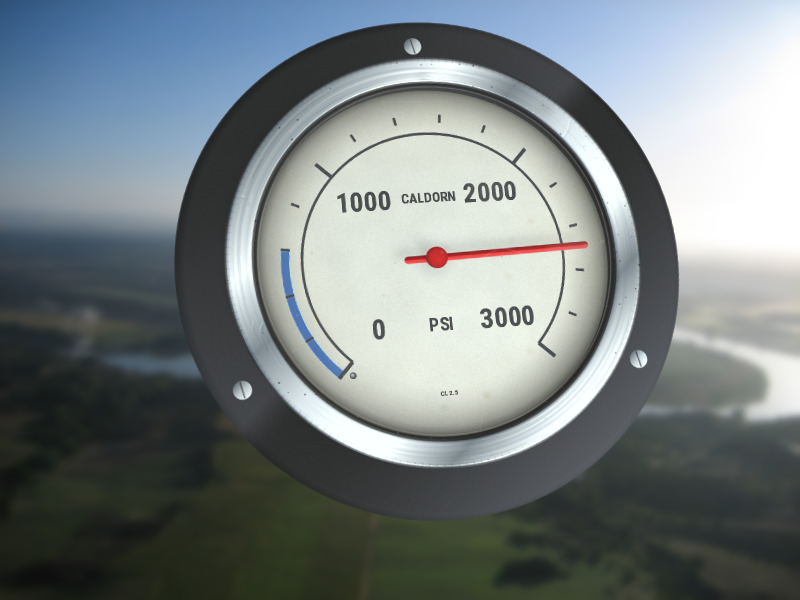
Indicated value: 2500 psi
